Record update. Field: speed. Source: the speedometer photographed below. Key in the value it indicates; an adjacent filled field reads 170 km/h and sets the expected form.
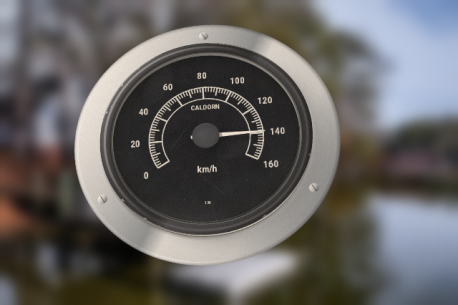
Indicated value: 140 km/h
